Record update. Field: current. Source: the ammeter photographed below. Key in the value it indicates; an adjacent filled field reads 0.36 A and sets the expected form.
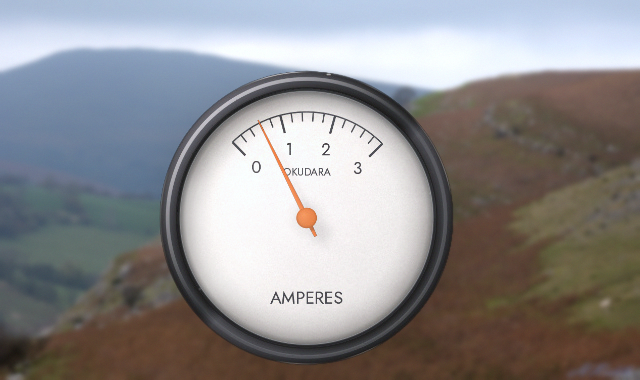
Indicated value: 0.6 A
